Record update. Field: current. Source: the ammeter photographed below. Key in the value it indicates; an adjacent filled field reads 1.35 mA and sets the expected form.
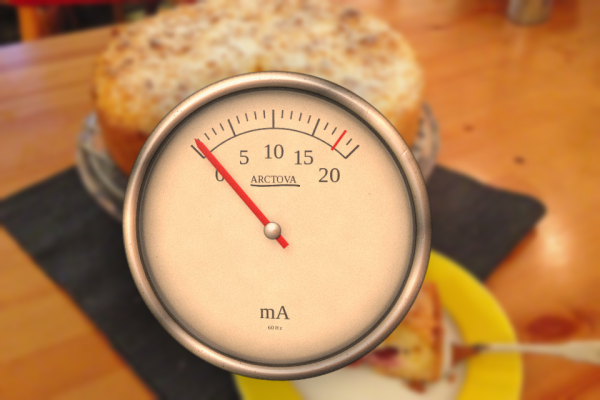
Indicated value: 1 mA
